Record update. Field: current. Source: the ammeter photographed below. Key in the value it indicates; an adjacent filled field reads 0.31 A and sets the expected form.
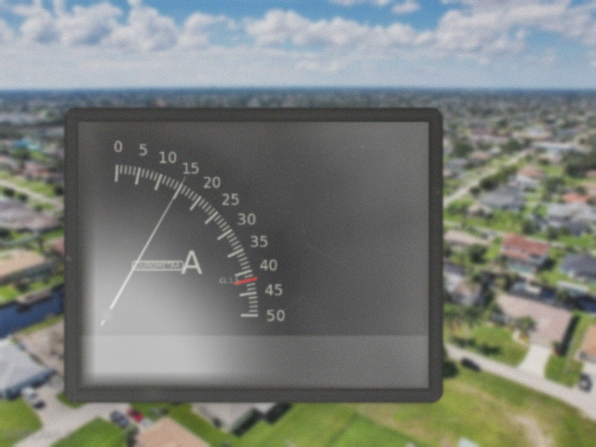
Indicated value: 15 A
